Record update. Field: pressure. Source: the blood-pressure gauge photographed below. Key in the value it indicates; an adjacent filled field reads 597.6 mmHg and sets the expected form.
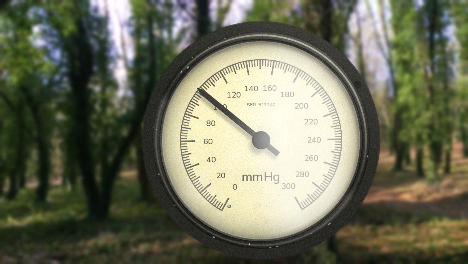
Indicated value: 100 mmHg
